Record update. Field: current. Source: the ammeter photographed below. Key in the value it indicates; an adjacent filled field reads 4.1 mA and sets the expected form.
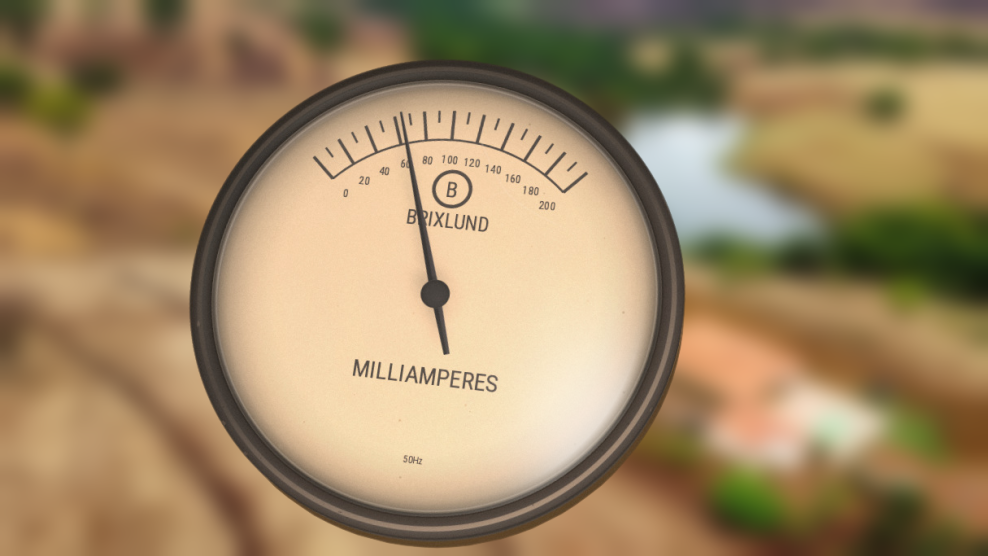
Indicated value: 65 mA
